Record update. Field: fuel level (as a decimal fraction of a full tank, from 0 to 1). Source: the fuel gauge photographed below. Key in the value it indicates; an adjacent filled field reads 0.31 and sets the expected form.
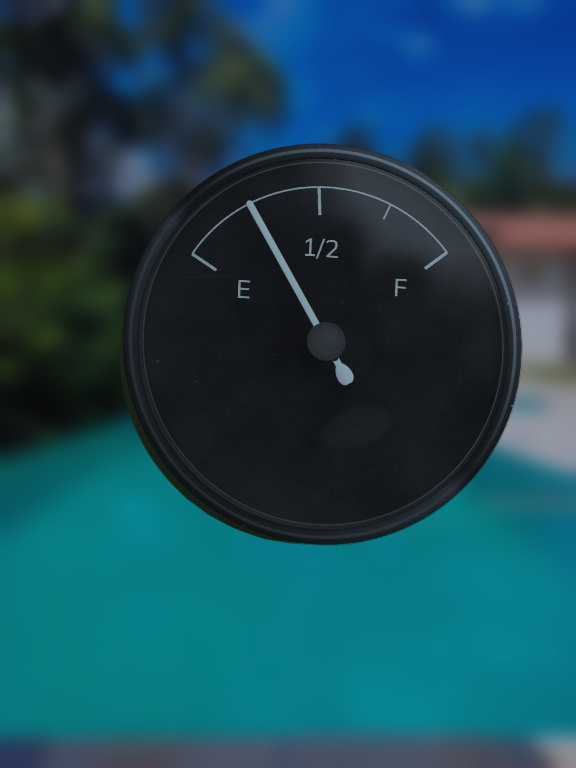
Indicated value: 0.25
